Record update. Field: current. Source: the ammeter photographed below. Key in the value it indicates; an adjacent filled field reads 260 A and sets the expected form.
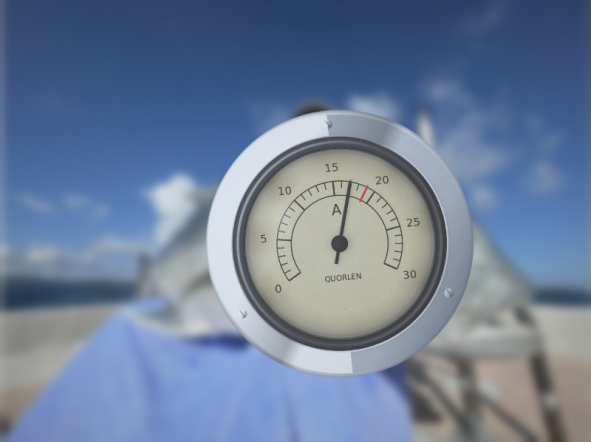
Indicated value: 17 A
